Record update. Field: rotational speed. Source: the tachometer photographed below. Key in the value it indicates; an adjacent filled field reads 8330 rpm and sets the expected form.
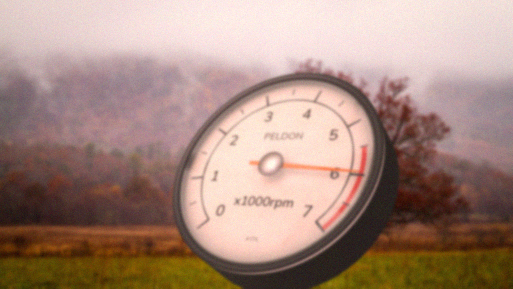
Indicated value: 6000 rpm
